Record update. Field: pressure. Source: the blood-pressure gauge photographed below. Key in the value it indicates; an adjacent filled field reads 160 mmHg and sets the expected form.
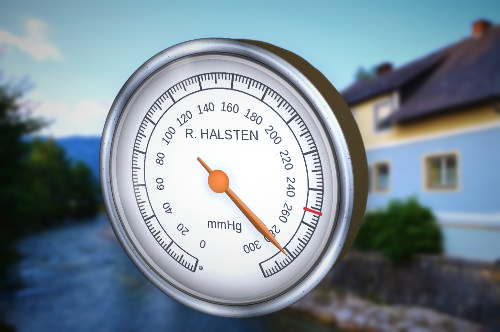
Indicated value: 280 mmHg
